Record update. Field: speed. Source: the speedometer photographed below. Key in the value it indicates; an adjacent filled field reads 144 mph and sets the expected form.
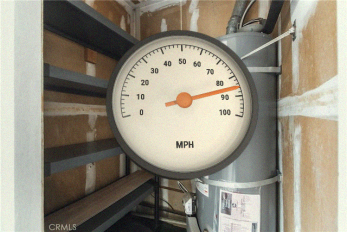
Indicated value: 86 mph
